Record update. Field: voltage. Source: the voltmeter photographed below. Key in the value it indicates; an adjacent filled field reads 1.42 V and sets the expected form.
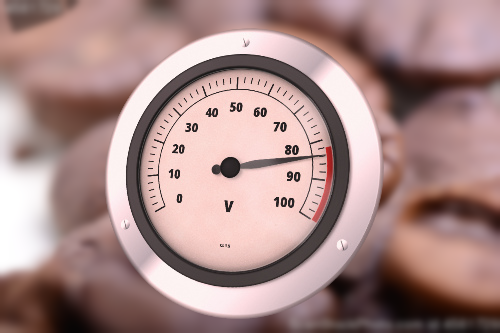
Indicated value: 84 V
